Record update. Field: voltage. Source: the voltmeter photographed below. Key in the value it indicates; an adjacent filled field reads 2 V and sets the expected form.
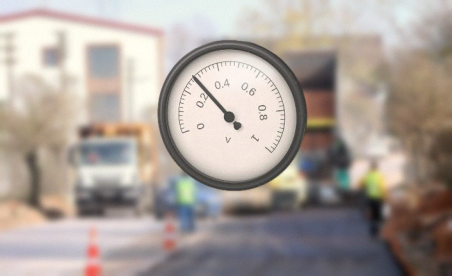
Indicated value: 0.28 V
